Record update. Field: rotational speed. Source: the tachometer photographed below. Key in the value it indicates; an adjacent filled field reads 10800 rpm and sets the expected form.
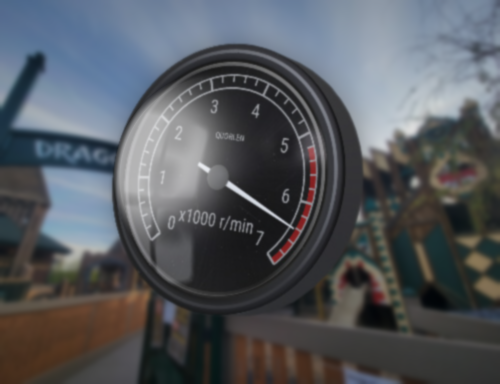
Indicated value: 6400 rpm
